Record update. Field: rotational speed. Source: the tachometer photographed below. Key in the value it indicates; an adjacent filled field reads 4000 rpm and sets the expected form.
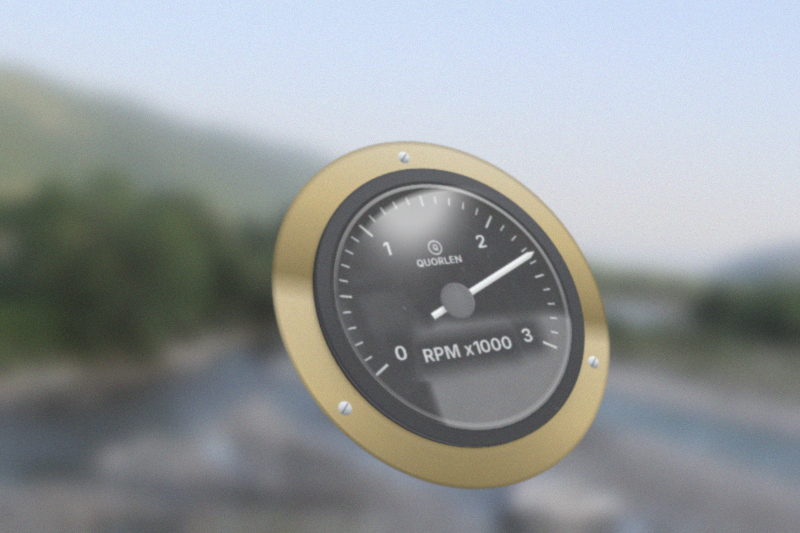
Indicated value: 2350 rpm
